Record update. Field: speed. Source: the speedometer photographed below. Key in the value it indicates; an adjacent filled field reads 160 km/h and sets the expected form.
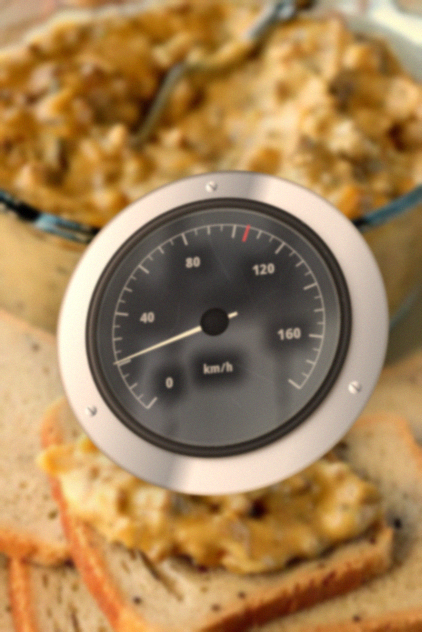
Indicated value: 20 km/h
